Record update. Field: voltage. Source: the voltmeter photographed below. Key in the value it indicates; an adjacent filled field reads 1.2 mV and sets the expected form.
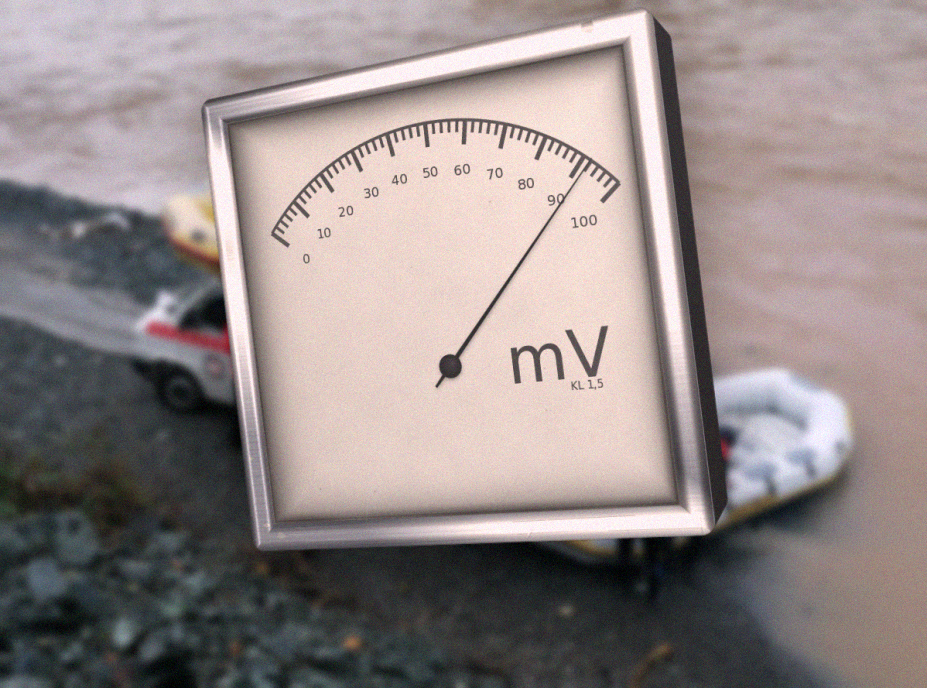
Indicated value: 92 mV
